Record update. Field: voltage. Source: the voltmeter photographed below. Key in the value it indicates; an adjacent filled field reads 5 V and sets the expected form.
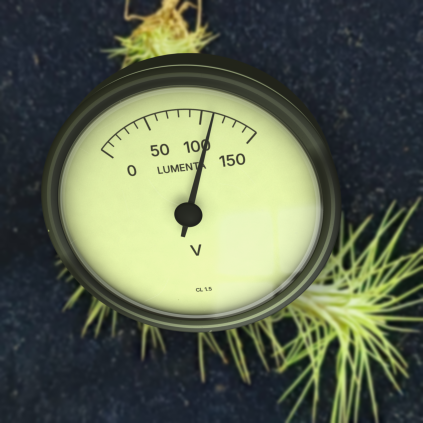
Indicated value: 110 V
